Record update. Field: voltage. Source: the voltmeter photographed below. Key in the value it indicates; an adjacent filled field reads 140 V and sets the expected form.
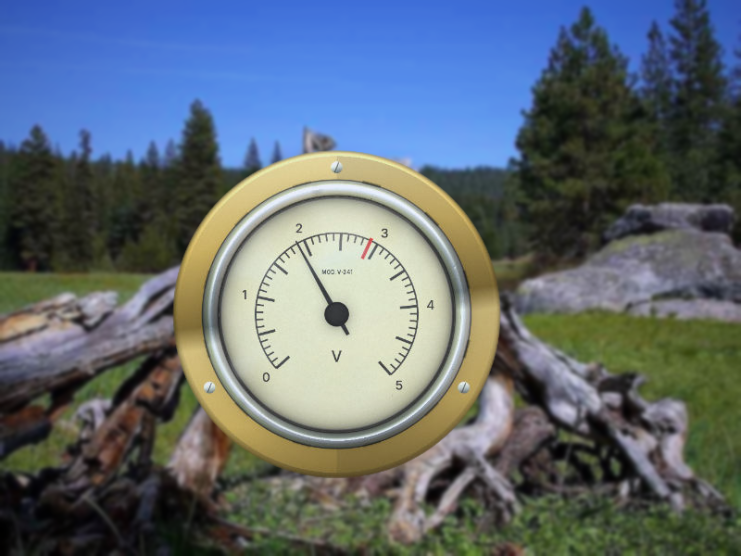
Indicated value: 1.9 V
